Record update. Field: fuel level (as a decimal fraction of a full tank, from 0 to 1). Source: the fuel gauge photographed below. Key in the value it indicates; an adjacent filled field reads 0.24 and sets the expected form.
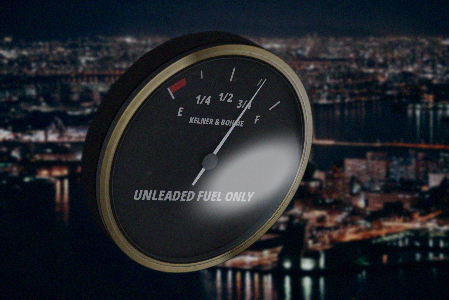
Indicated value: 0.75
